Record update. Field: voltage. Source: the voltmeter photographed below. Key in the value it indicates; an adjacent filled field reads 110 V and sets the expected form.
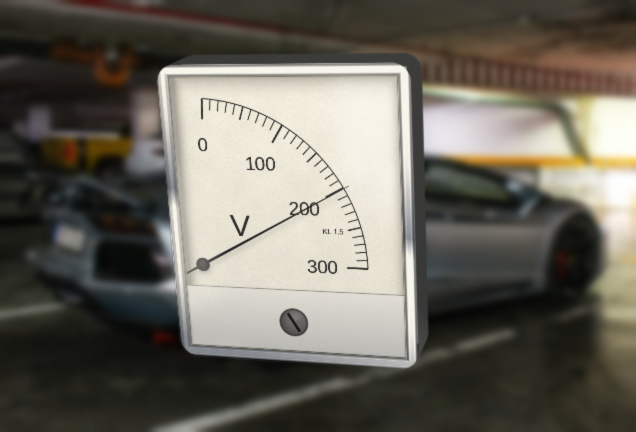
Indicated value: 200 V
